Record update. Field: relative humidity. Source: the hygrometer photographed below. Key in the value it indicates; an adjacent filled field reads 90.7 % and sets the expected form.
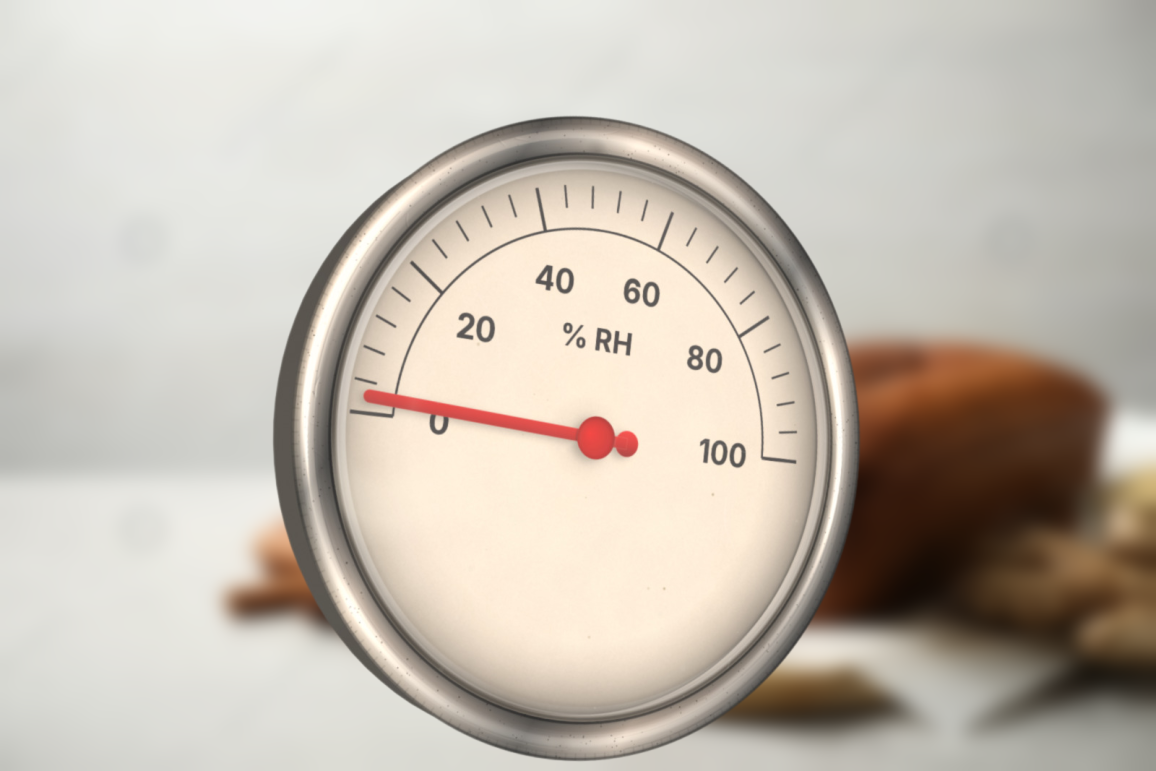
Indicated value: 2 %
